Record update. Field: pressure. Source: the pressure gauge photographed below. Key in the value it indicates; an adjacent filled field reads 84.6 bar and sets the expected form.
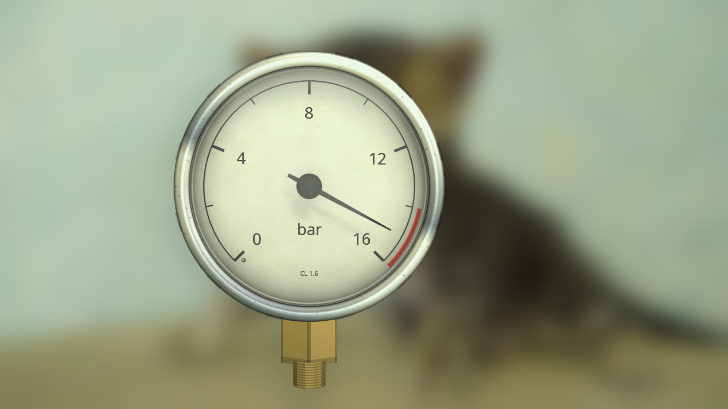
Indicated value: 15 bar
